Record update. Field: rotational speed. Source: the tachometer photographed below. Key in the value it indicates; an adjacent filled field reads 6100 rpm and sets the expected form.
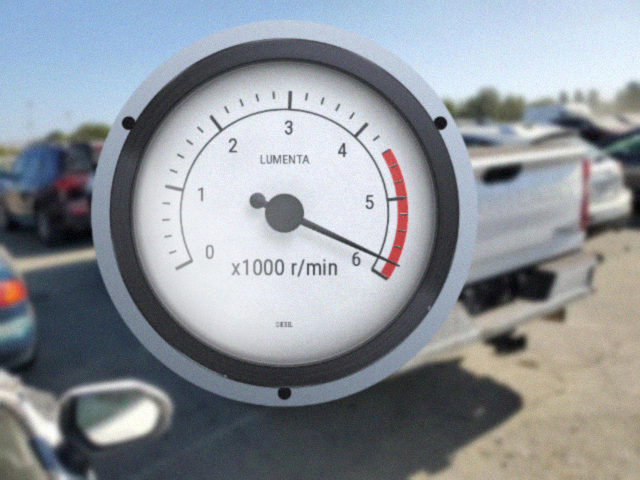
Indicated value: 5800 rpm
